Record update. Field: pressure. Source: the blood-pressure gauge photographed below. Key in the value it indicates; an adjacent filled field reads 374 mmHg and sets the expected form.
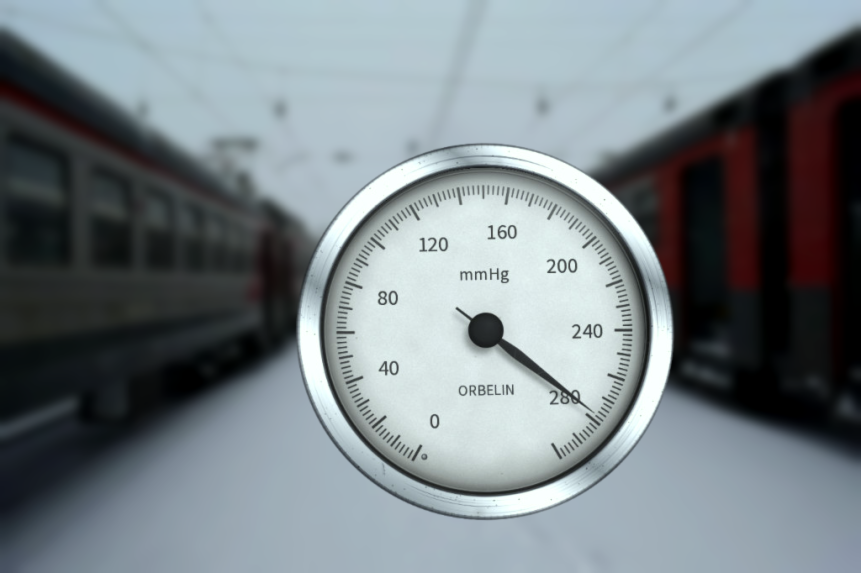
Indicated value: 278 mmHg
